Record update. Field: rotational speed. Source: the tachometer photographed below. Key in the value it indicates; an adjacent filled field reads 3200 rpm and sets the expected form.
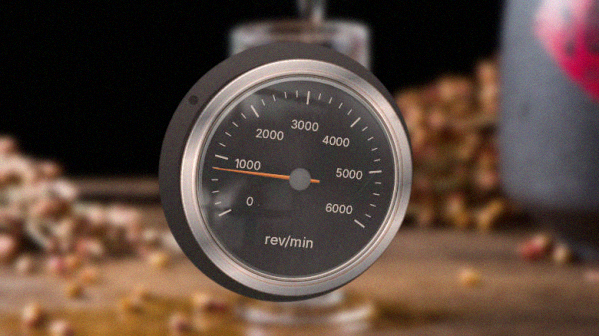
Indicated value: 800 rpm
